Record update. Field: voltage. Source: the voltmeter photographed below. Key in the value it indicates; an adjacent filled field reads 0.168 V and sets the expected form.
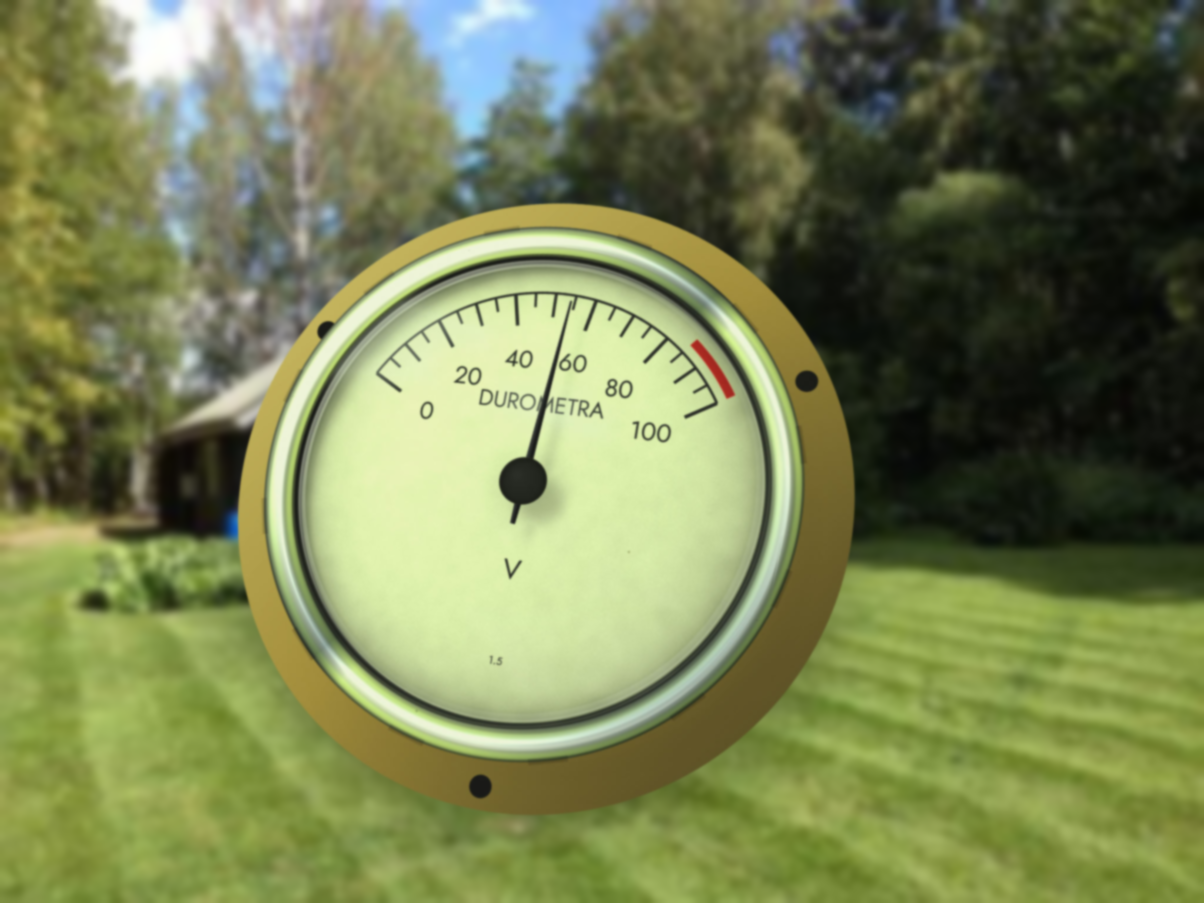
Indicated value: 55 V
